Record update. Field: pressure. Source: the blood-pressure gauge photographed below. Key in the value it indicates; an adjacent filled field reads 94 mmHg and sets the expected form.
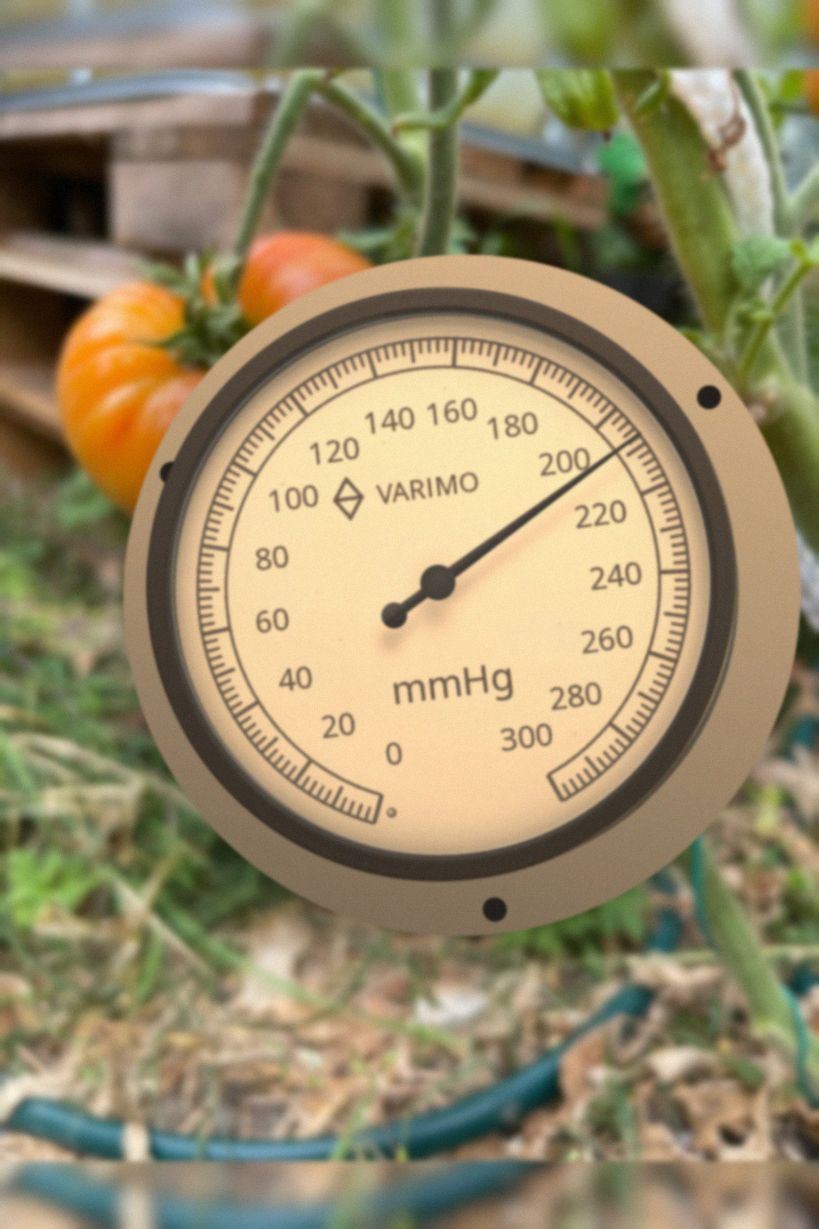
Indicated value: 208 mmHg
